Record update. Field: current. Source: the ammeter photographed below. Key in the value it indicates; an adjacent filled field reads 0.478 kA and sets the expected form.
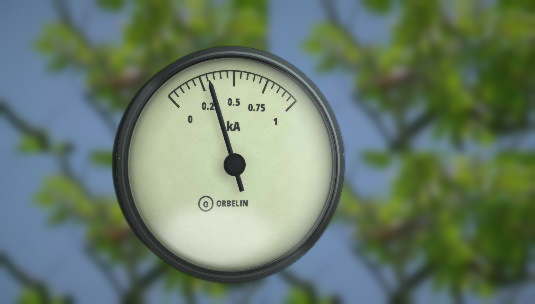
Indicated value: 0.3 kA
